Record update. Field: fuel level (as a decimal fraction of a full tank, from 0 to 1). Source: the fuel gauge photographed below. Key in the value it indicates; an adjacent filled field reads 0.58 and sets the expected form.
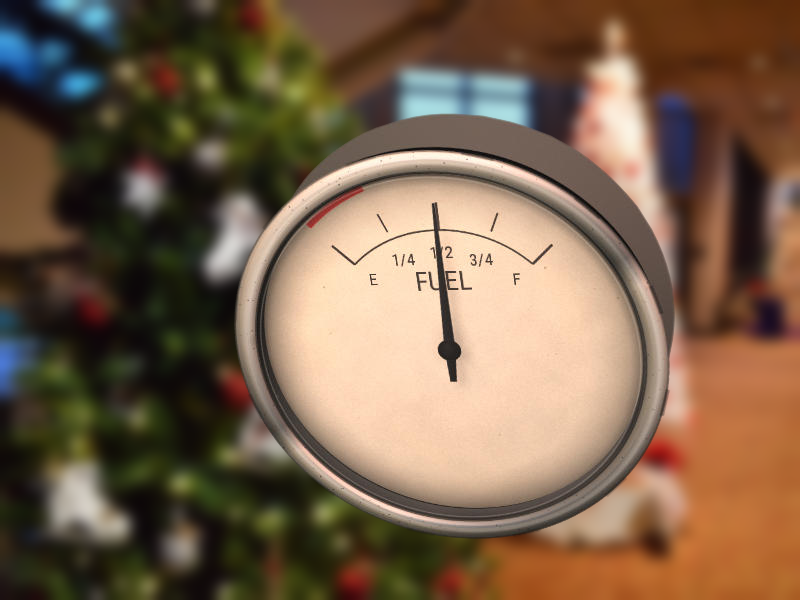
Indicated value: 0.5
